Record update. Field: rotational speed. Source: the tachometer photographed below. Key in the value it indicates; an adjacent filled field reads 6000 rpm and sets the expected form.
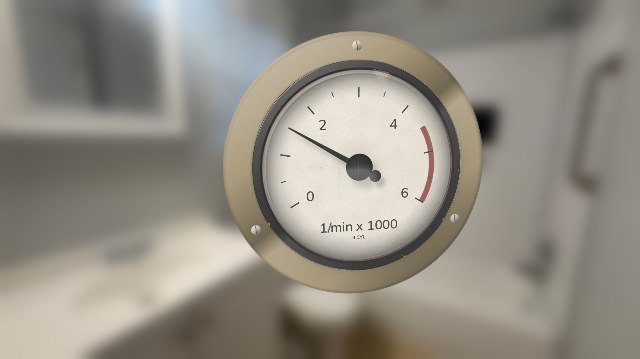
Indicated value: 1500 rpm
